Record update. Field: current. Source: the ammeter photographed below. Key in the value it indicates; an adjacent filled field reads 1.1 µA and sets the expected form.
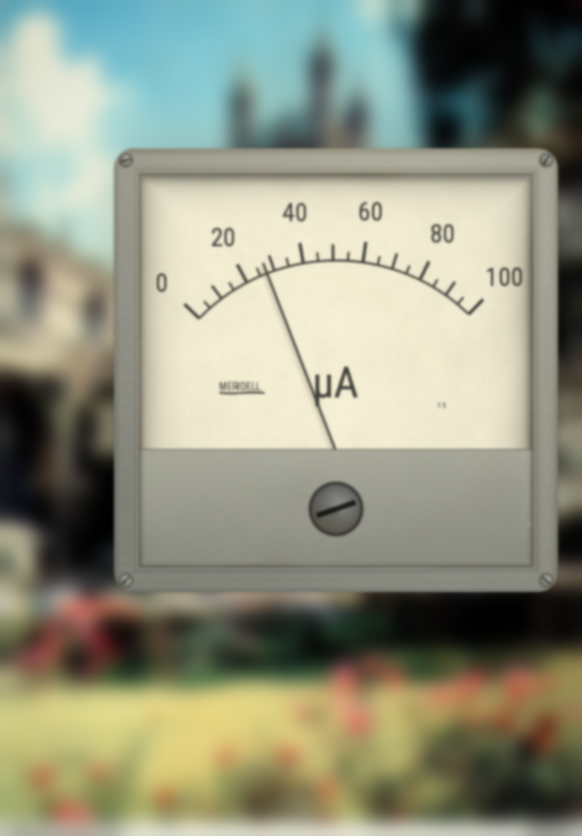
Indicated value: 27.5 µA
